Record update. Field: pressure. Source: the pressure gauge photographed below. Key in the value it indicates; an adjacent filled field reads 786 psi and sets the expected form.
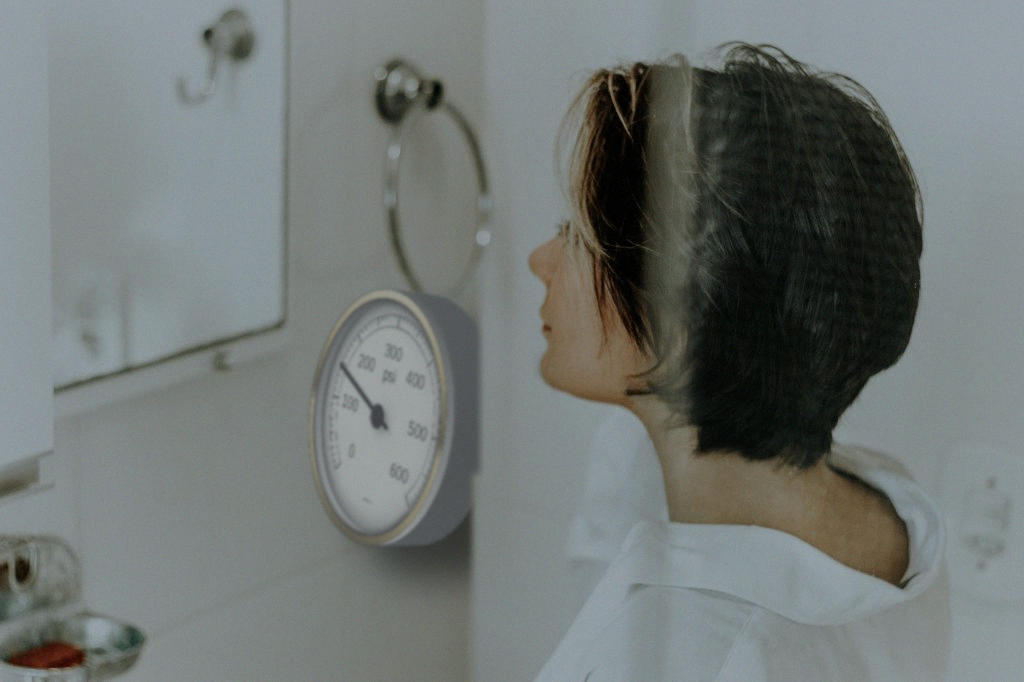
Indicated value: 150 psi
